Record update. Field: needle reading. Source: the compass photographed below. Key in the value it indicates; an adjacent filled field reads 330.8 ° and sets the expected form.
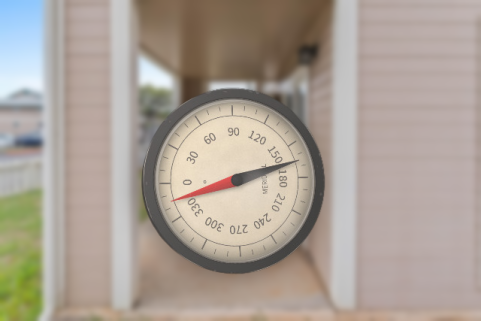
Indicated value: 345 °
